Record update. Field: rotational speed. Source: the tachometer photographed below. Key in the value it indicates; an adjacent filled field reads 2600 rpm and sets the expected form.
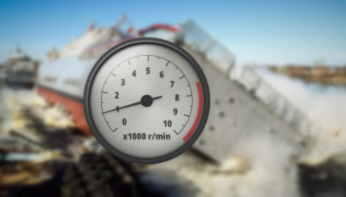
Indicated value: 1000 rpm
